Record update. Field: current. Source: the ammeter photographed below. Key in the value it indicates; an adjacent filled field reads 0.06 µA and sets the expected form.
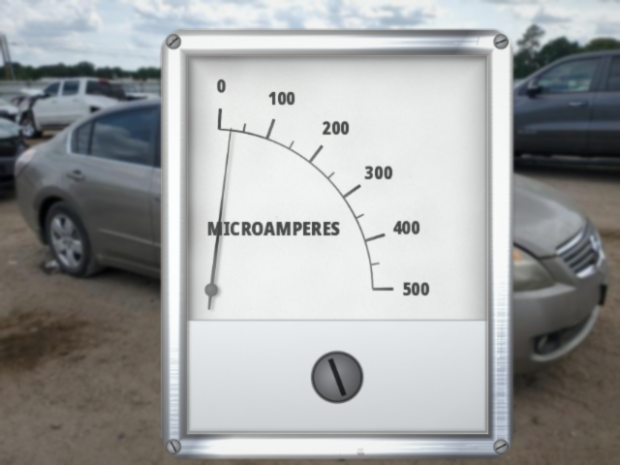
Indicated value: 25 µA
